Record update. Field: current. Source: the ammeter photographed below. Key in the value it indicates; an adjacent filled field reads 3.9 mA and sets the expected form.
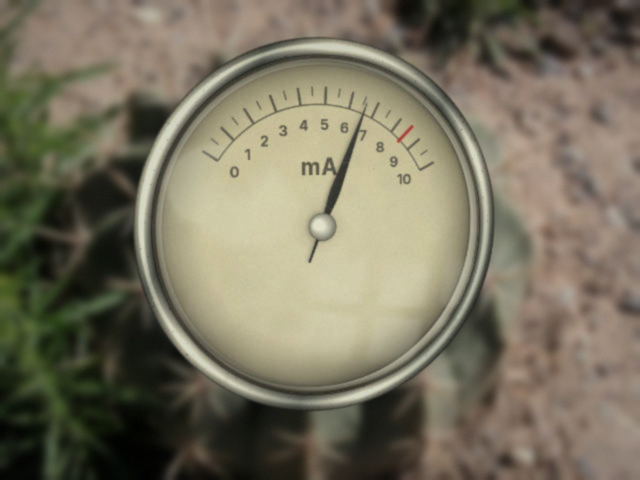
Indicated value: 6.5 mA
